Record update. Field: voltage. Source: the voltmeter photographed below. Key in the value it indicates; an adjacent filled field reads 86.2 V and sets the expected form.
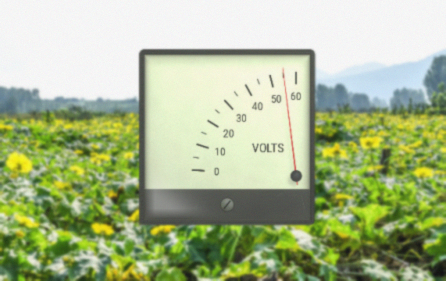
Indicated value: 55 V
